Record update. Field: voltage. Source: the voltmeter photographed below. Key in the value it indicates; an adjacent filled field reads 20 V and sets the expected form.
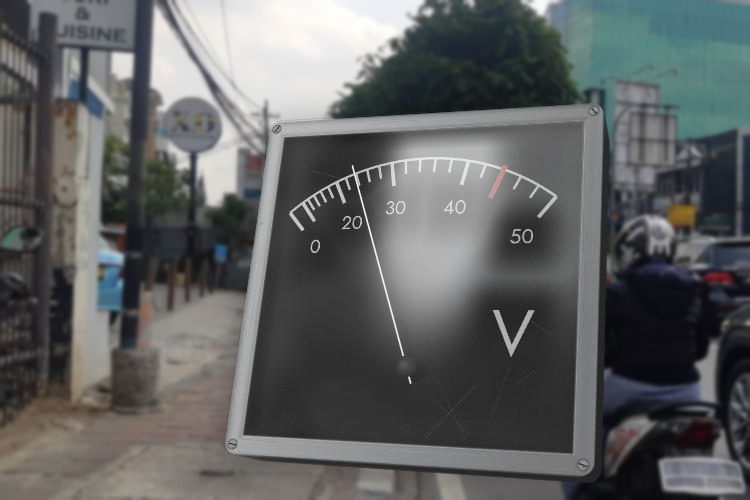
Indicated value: 24 V
